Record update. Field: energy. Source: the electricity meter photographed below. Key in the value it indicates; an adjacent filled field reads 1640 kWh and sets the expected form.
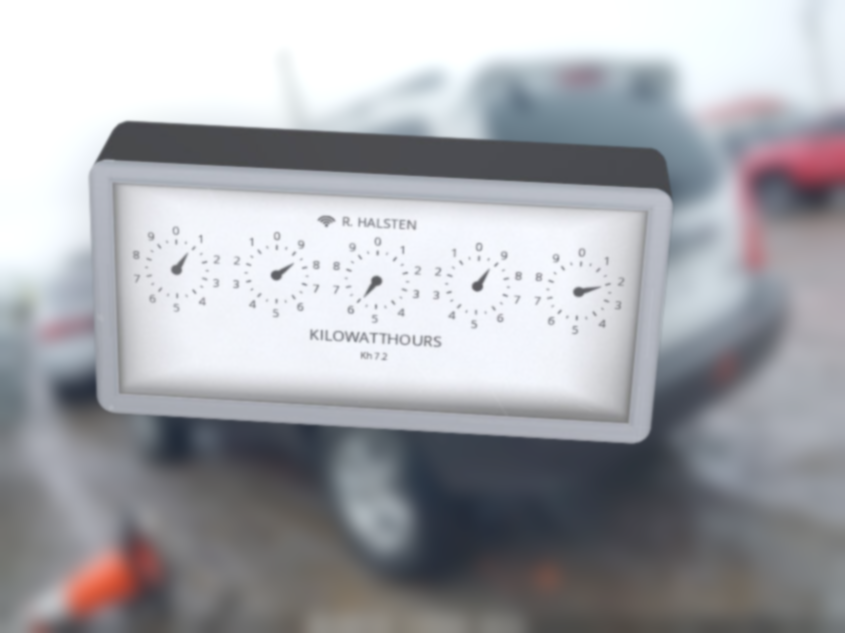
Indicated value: 8592 kWh
